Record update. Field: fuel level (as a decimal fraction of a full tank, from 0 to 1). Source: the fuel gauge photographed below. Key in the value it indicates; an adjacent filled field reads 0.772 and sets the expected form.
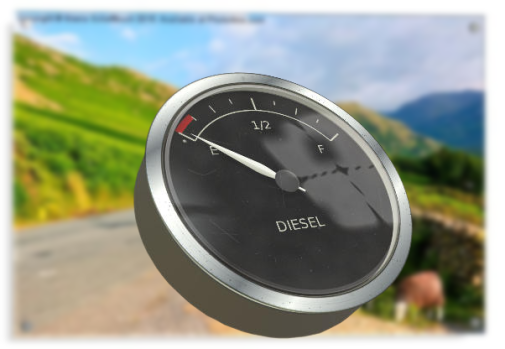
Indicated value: 0
